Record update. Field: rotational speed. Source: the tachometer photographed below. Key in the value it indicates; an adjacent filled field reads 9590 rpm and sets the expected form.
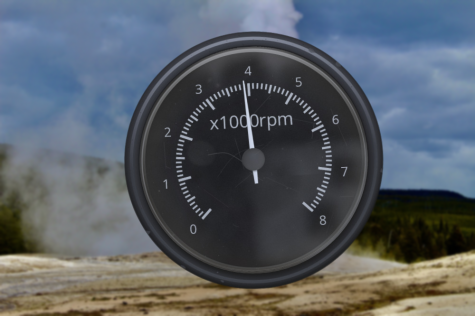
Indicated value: 3900 rpm
